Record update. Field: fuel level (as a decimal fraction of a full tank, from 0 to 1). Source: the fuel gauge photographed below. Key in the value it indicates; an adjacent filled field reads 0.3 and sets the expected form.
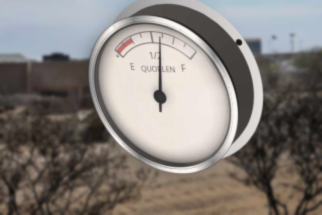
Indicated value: 0.625
